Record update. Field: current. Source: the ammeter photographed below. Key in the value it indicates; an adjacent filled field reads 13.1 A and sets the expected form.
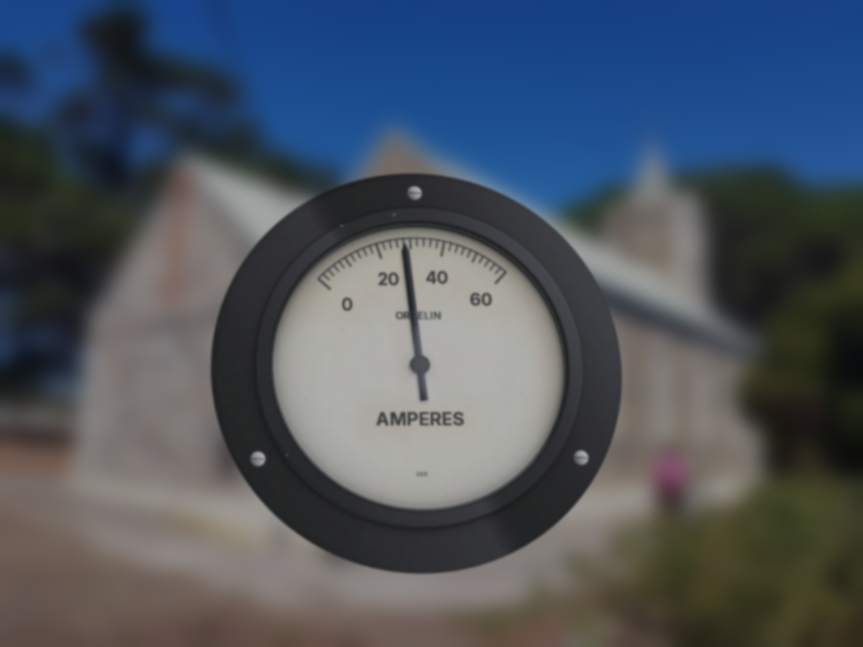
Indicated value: 28 A
